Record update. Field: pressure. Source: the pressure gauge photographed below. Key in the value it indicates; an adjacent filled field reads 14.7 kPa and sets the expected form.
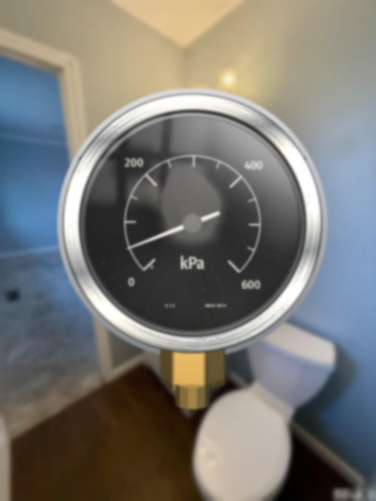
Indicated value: 50 kPa
